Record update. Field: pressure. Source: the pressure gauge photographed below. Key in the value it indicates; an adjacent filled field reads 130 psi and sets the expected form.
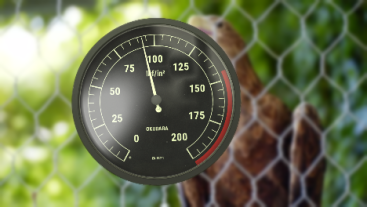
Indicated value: 92.5 psi
